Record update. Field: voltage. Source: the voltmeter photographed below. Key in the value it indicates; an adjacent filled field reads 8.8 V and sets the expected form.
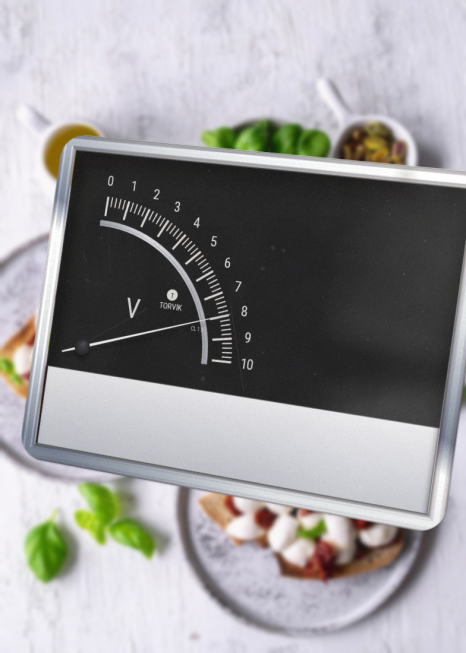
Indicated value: 8 V
